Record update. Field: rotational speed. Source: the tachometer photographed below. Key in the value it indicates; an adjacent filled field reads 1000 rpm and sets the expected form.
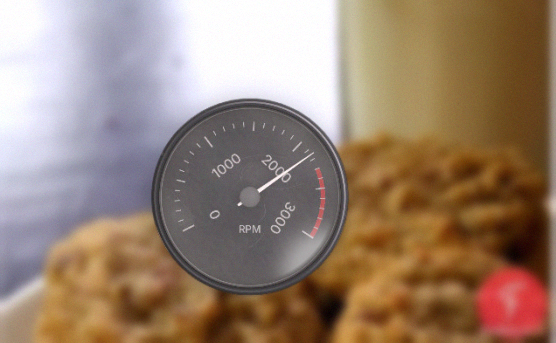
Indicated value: 2150 rpm
